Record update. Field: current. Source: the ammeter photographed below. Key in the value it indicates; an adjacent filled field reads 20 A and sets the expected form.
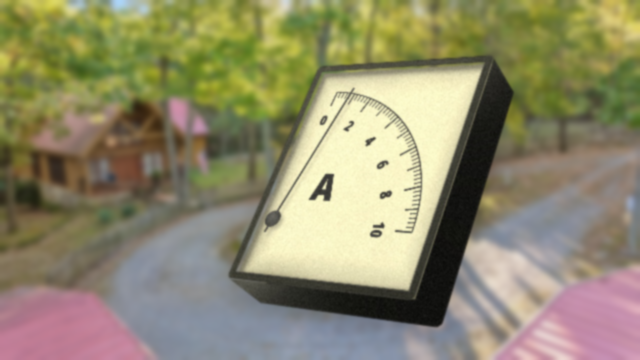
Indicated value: 1 A
